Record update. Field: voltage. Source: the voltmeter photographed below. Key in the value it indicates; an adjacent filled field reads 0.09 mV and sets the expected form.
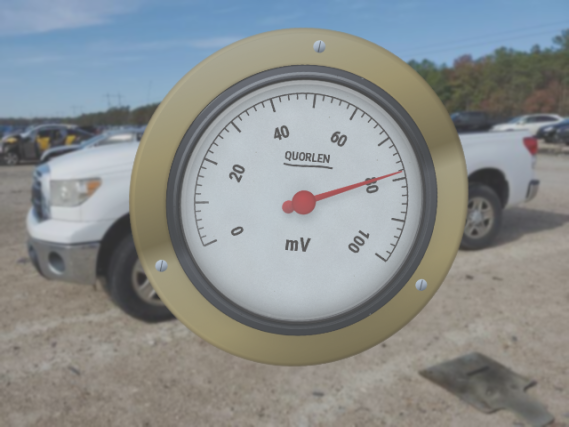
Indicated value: 78 mV
